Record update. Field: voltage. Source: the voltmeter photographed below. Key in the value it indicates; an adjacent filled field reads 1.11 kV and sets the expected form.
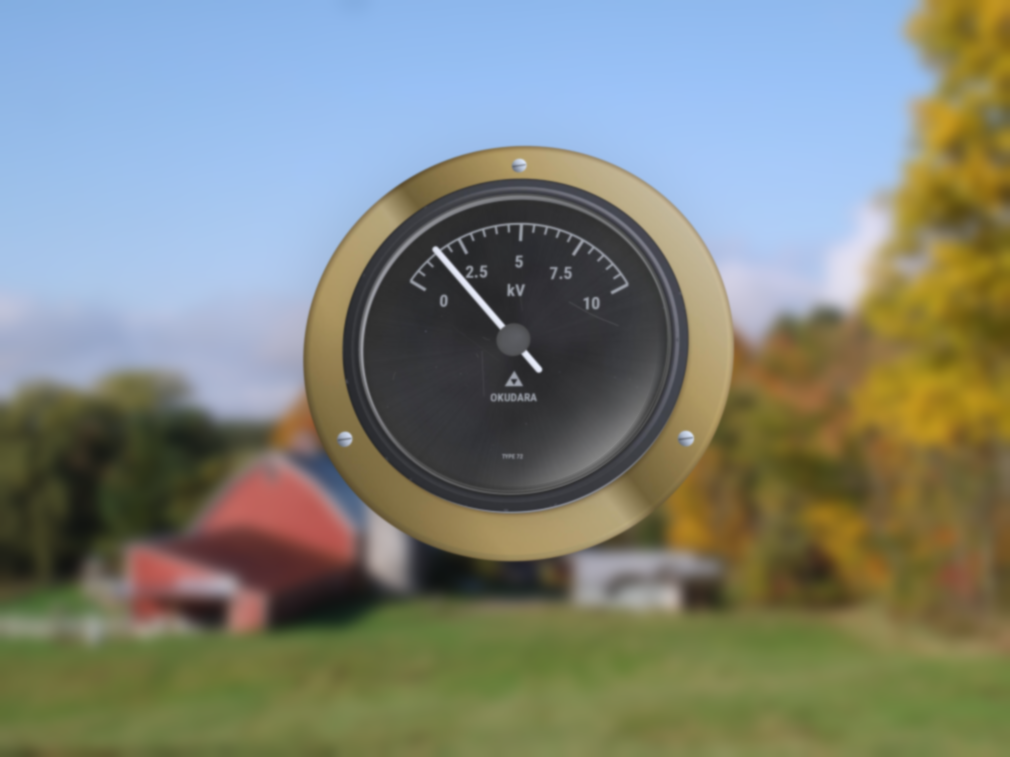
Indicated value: 1.5 kV
